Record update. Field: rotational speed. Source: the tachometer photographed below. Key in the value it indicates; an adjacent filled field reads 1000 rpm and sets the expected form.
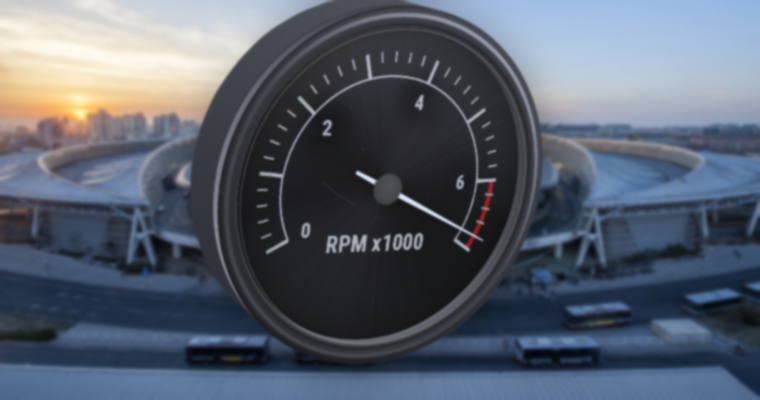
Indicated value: 6800 rpm
